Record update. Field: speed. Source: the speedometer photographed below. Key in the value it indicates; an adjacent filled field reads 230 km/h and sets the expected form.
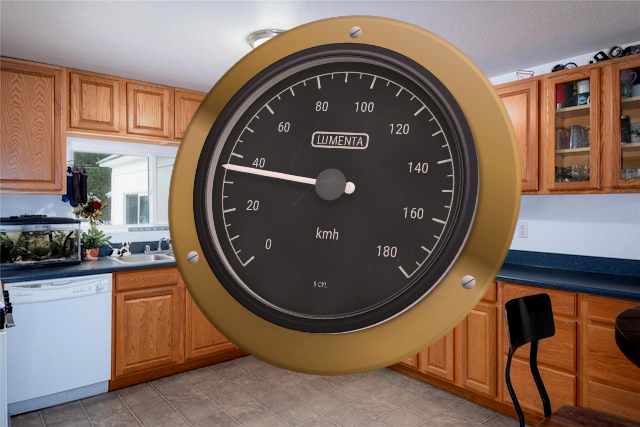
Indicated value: 35 km/h
